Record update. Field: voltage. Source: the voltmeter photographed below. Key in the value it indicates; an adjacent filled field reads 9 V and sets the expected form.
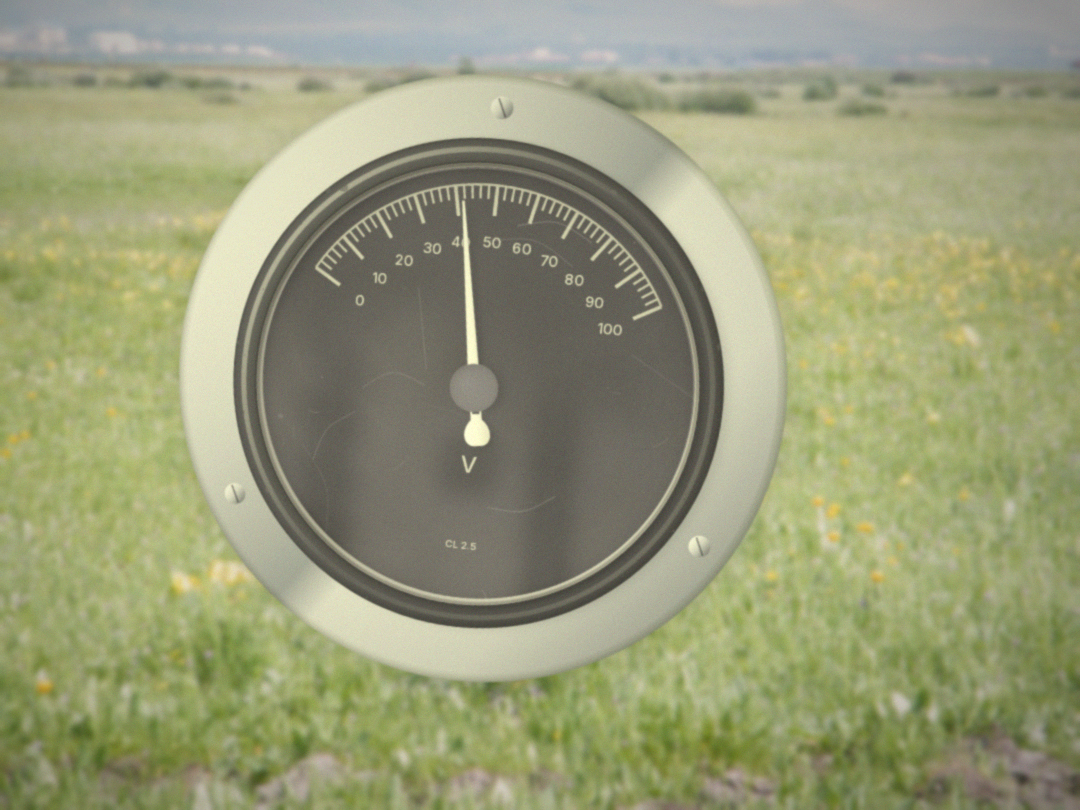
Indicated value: 42 V
